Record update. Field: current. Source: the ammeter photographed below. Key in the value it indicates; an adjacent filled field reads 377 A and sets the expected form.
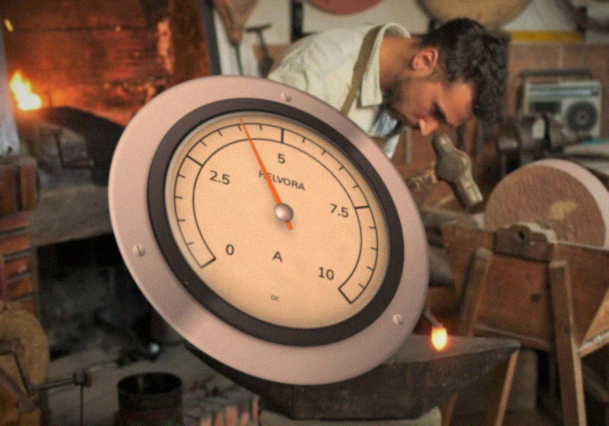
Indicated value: 4 A
